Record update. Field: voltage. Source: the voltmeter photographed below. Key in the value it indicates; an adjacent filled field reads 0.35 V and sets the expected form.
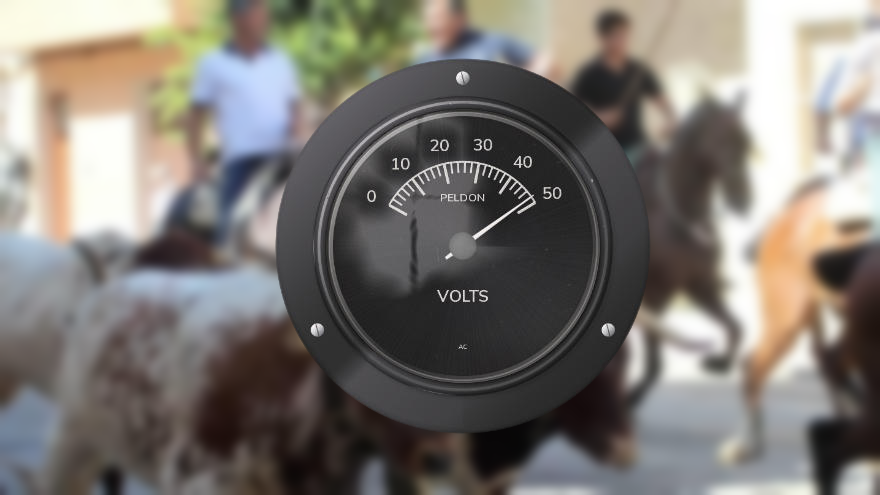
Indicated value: 48 V
